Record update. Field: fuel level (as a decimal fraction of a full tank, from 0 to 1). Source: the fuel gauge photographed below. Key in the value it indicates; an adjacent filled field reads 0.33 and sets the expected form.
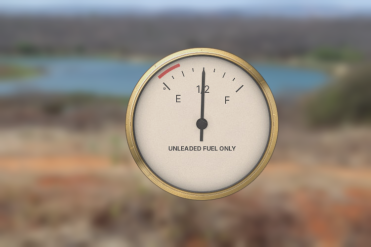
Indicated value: 0.5
